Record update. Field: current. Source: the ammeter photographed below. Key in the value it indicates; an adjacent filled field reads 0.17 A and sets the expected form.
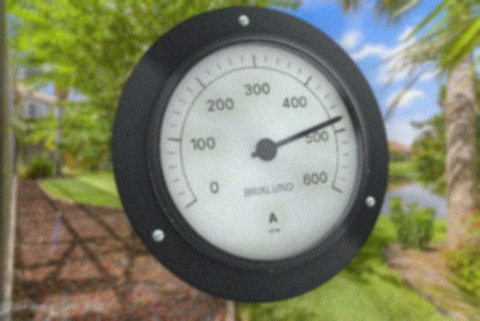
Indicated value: 480 A
